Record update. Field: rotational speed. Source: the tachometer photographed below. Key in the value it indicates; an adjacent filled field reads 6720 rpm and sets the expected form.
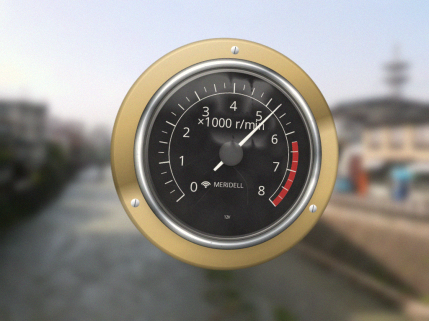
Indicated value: 5250 rpm
